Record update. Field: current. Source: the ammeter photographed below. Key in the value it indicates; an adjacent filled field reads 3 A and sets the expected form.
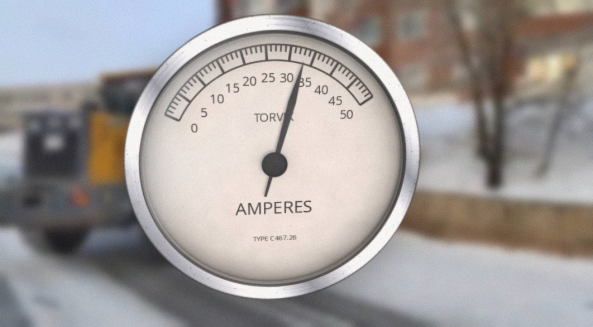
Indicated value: 33 A
